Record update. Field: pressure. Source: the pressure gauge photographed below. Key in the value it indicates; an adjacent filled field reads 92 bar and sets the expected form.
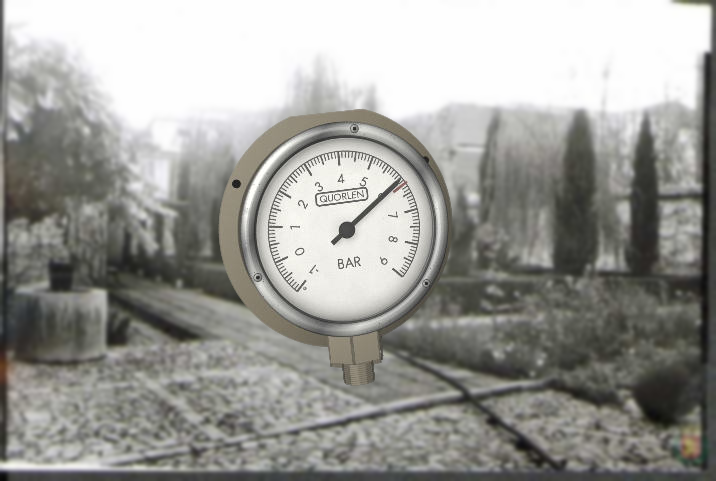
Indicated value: 6 bar
